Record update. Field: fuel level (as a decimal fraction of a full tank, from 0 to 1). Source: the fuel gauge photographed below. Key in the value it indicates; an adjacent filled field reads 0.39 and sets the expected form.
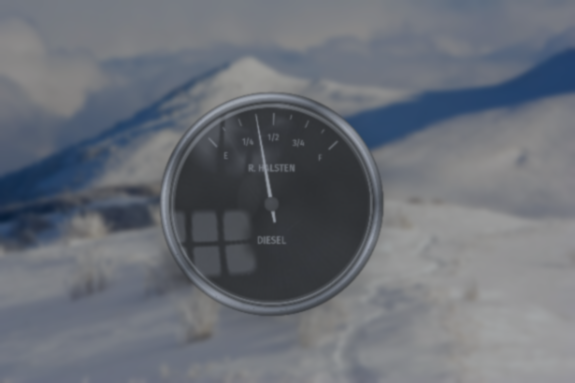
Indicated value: 0.375
